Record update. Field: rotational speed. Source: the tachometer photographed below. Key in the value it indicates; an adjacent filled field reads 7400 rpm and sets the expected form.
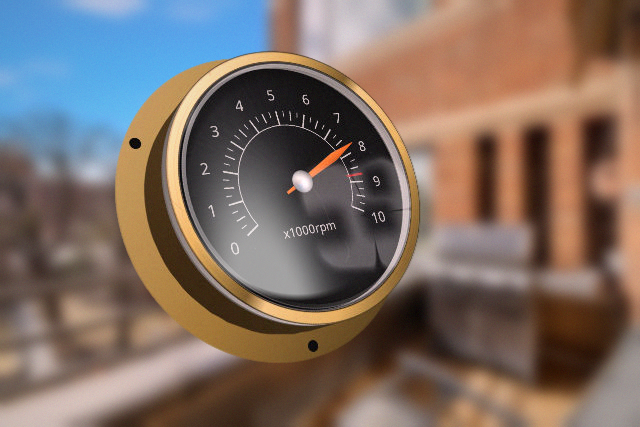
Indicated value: 7750 rpm
